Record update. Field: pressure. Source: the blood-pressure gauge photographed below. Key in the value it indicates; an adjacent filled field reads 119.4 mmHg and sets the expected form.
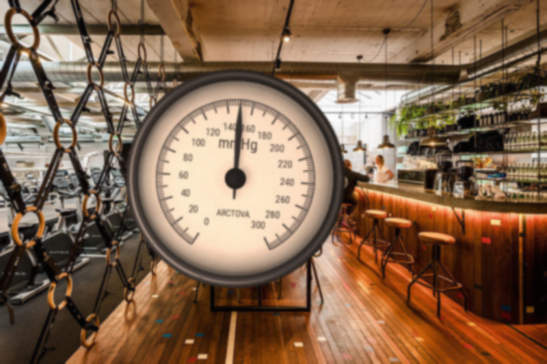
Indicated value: 150 mmHg
